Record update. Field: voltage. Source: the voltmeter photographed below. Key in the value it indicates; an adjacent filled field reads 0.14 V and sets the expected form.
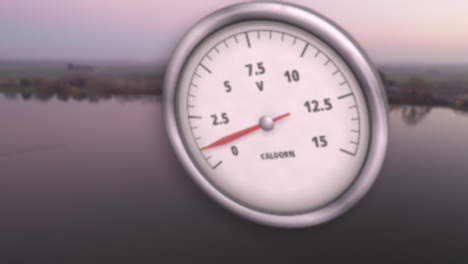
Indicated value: 1 V
